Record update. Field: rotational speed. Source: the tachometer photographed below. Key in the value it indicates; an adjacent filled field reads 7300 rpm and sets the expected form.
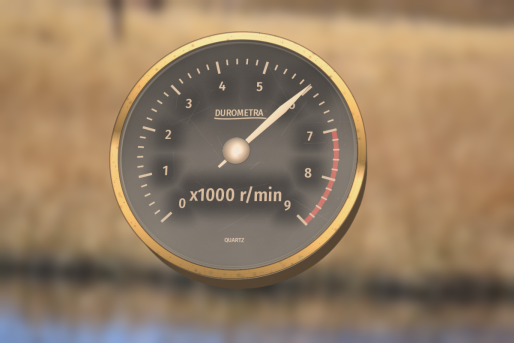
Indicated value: 6000 rpm
